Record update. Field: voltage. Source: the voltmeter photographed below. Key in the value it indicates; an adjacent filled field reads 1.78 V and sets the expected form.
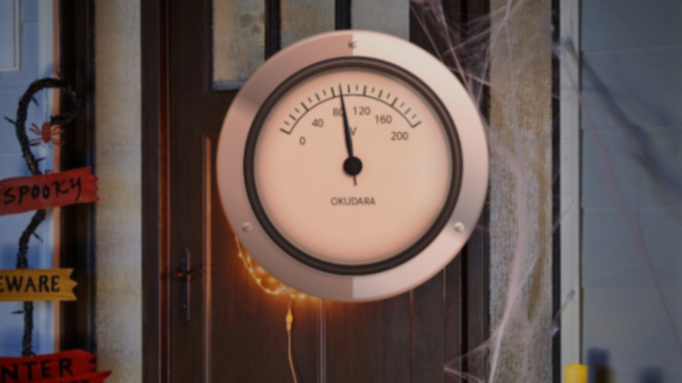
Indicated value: 90 V
